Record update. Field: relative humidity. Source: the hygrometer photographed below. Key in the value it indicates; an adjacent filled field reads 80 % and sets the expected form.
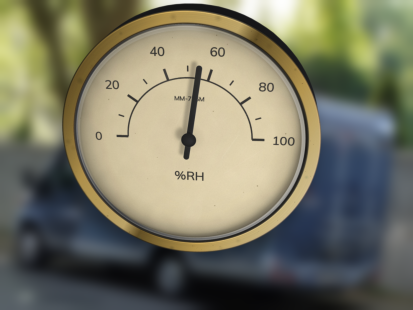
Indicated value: 55 %
